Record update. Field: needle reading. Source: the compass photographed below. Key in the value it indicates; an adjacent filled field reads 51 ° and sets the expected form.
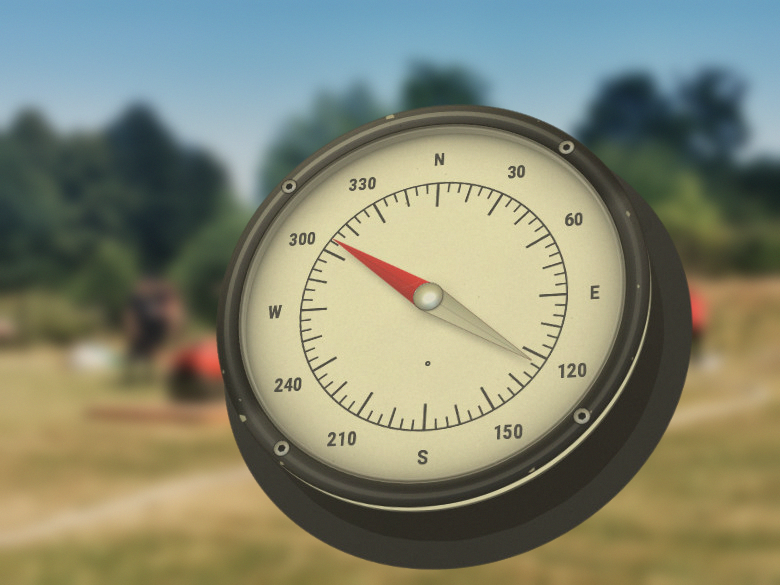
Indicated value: 305 °
